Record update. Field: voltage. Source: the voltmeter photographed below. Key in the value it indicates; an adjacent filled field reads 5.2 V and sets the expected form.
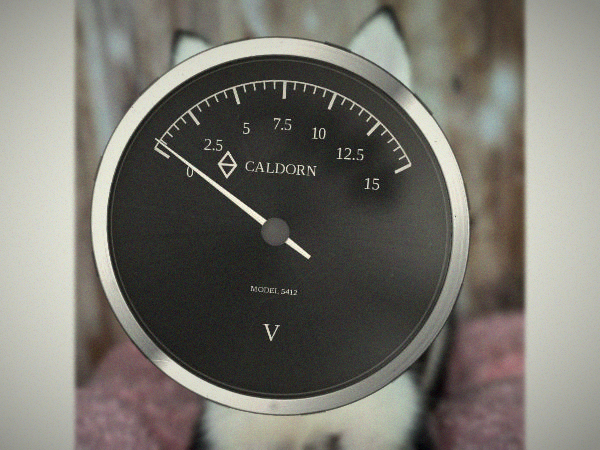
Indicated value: 0.5 V
